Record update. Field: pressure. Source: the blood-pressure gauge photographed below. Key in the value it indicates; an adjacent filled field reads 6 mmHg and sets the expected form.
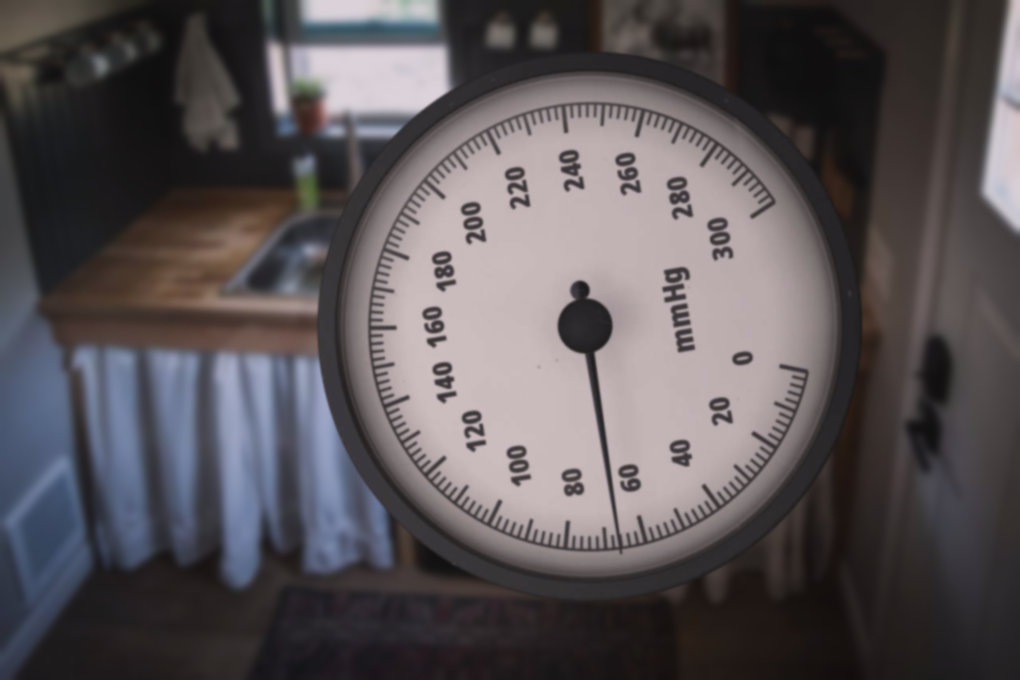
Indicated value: 66 mmHg
